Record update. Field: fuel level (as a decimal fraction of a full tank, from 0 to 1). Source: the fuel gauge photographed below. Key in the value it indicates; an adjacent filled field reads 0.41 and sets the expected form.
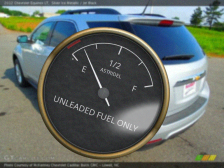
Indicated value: 0.125
